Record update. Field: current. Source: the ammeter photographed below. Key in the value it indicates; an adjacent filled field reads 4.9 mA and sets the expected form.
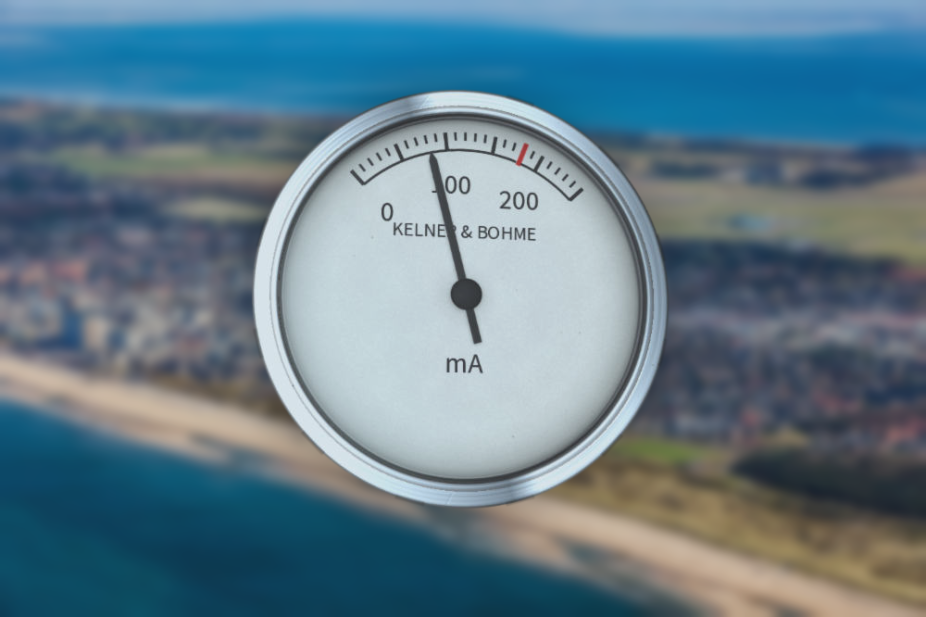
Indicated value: 80 mA
